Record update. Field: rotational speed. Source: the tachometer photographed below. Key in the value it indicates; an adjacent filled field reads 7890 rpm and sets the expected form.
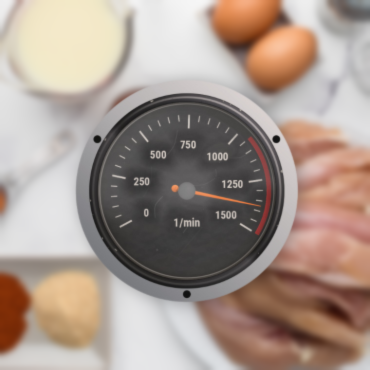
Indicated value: 1375 rpm
